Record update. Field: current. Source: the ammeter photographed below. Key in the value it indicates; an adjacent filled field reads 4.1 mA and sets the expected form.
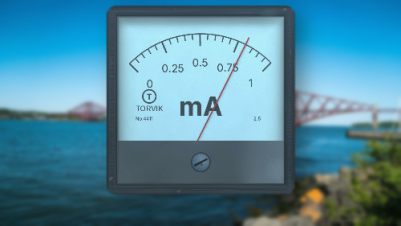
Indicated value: 0.8 mA
